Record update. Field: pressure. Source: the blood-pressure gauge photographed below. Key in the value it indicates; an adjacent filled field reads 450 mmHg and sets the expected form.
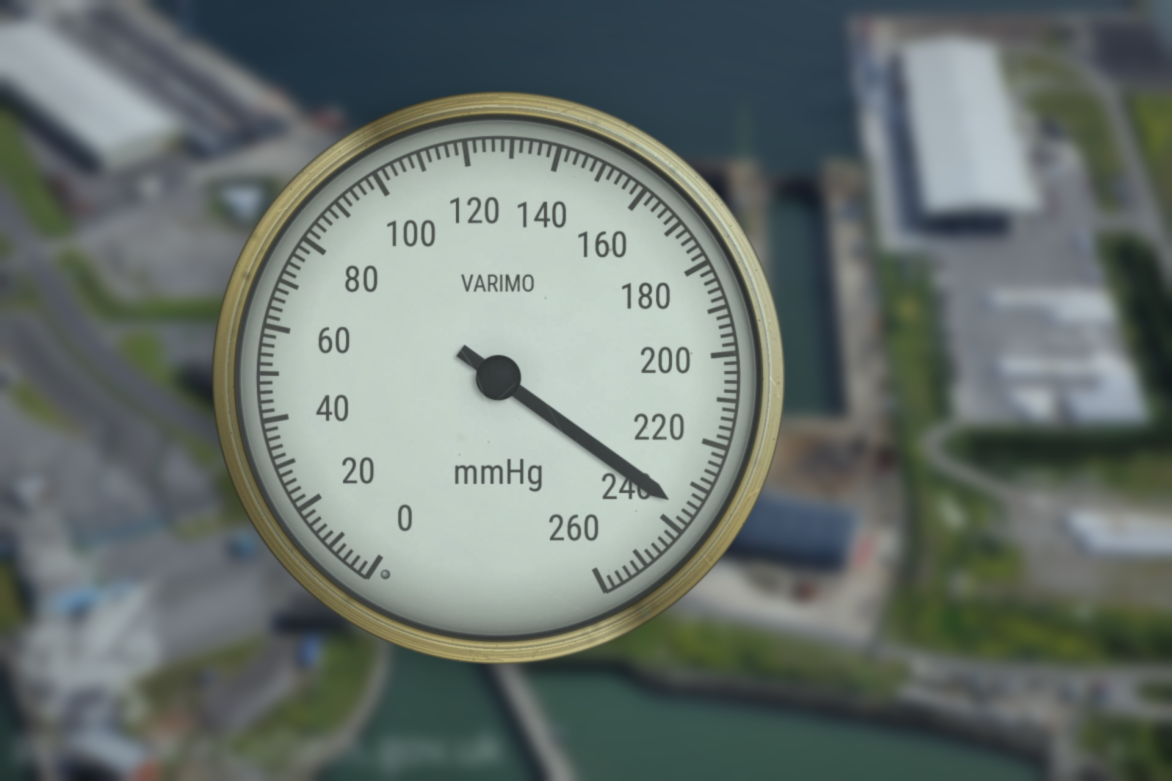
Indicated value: 236 mmHg
